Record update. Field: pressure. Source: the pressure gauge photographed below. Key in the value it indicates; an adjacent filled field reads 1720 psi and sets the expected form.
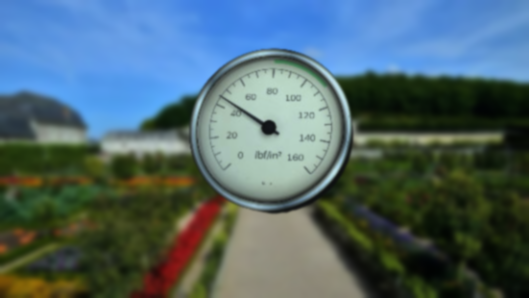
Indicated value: 45 psi
